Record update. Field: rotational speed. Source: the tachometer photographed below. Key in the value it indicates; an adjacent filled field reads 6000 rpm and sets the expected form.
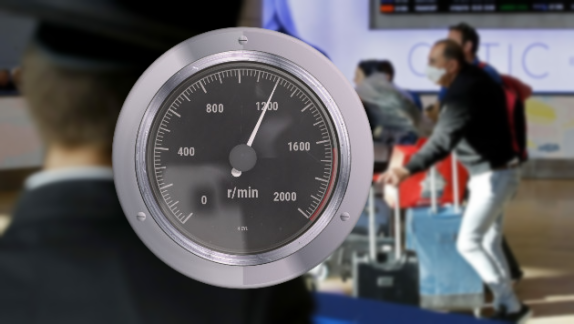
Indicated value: 1200 rpm
